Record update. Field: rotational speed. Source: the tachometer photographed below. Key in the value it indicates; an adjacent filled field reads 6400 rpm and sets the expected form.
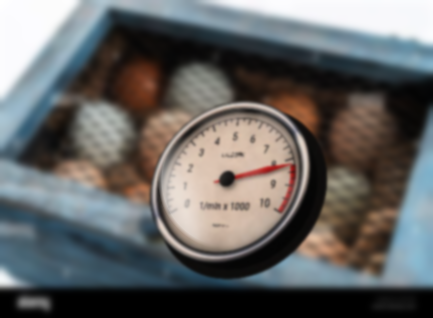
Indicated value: 8250 rpm
